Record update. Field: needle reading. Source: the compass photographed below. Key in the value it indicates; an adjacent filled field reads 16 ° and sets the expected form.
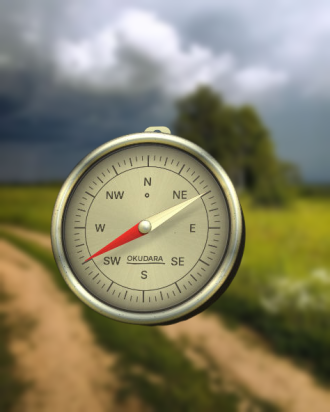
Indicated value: 240 °
